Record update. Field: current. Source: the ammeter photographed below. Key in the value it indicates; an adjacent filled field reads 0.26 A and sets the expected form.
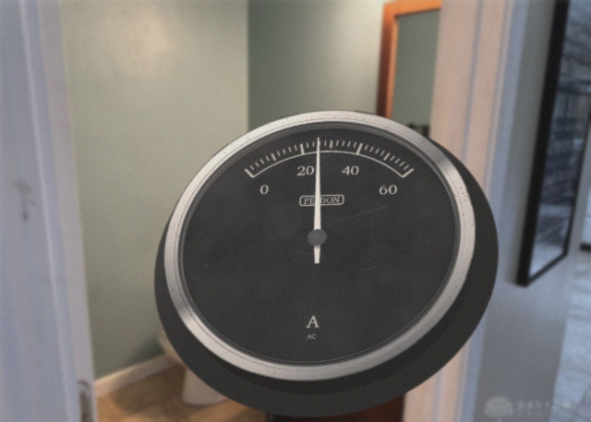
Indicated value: 26 A
